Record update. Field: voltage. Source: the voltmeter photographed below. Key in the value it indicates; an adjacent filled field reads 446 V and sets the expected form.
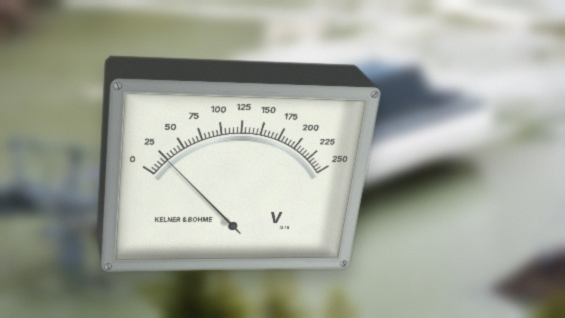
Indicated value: 25 V
